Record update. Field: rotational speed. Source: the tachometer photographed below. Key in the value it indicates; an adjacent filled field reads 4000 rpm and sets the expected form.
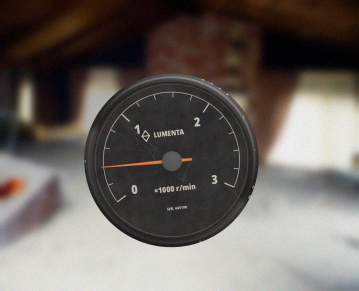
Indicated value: 400 rpm
